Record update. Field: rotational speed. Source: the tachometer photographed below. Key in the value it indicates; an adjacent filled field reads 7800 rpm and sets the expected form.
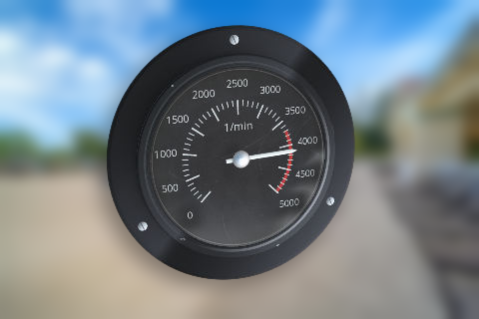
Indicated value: 4100 rpm
